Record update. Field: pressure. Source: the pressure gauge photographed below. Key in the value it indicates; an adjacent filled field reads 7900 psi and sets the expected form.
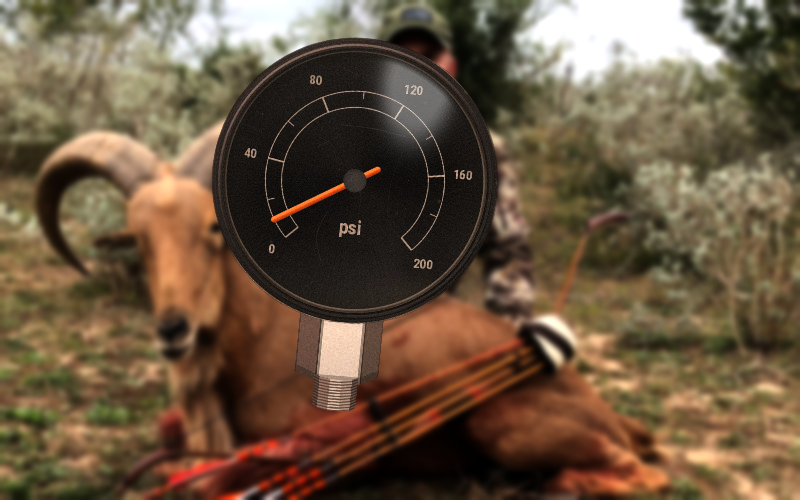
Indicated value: 10 psi
